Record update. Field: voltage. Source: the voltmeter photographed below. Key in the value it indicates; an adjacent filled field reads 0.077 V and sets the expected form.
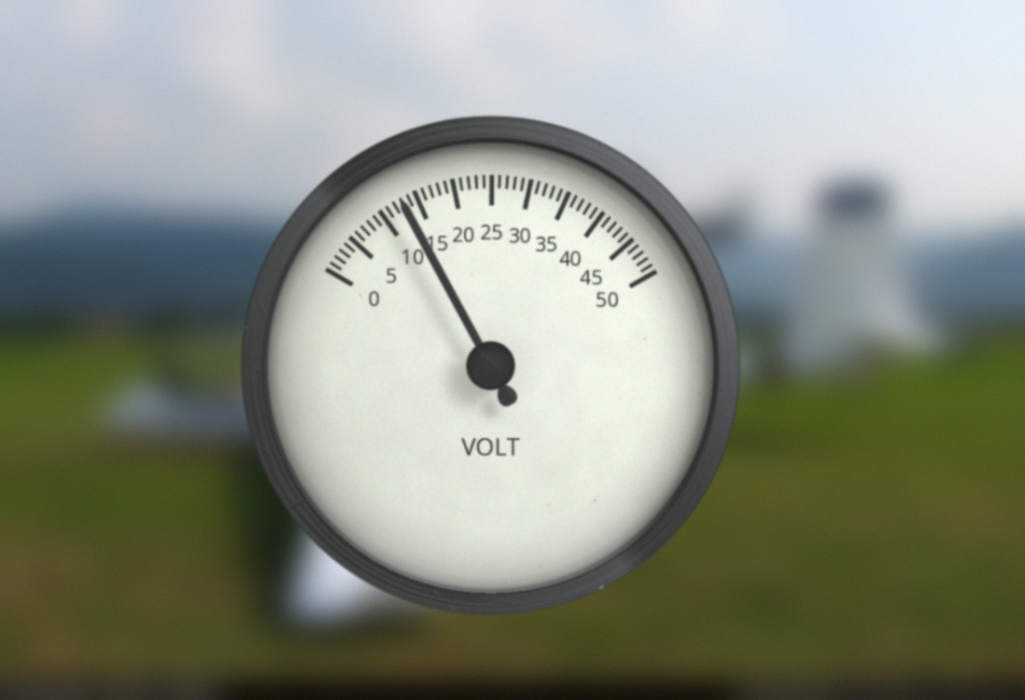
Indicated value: 13 V
